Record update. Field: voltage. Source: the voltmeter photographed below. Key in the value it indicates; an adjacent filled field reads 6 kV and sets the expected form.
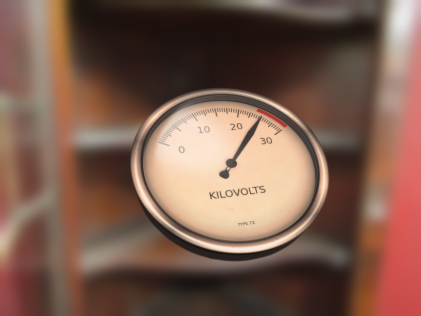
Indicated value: 25 kV
